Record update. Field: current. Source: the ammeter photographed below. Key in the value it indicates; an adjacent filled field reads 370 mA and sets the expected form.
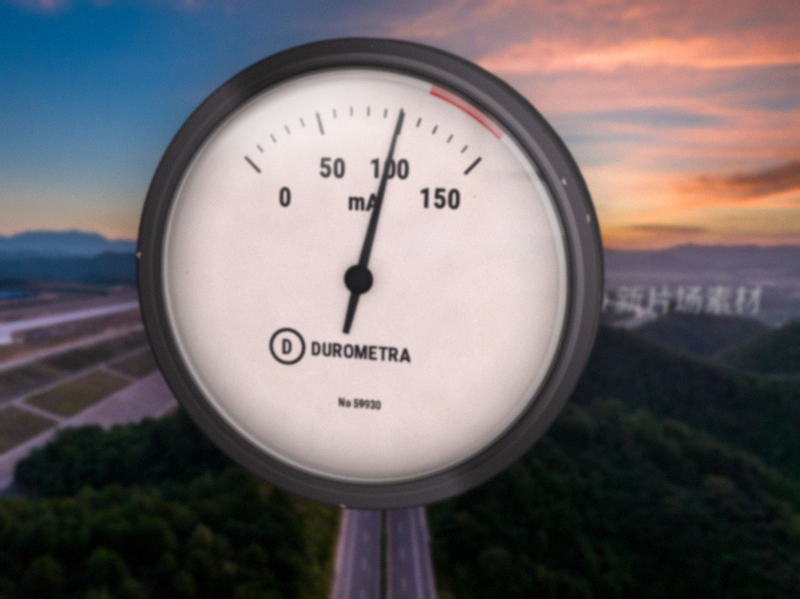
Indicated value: 100 mA
